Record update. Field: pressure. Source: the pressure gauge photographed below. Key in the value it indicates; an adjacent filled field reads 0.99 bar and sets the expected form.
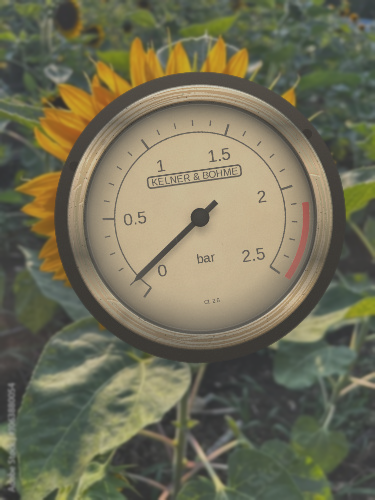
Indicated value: 0.1 bar
